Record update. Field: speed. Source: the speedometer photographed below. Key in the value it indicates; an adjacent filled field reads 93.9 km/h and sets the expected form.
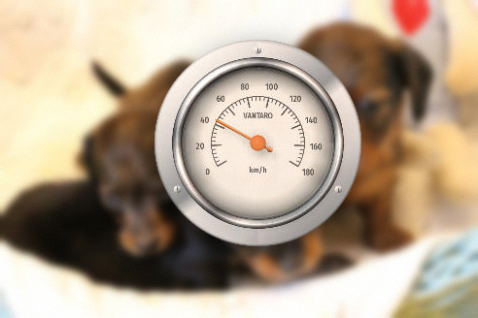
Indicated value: 44 km/h
